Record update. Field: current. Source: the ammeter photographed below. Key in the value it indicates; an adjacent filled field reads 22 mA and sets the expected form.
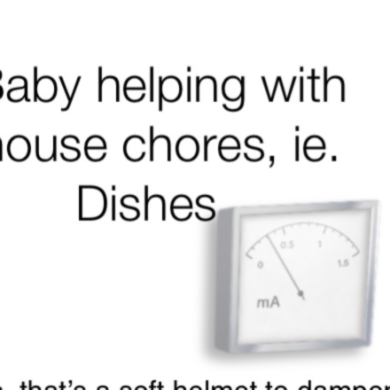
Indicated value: 0.3 mA
